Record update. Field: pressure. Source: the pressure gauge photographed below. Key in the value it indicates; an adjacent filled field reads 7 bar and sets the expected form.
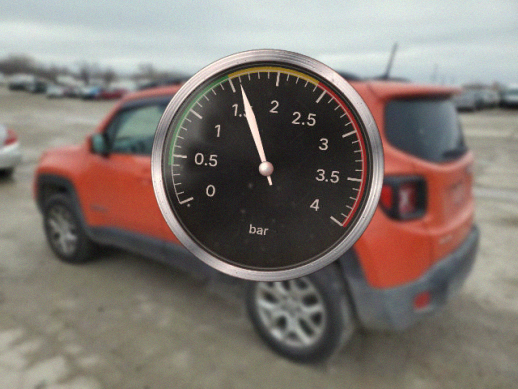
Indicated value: 1.6 bar
